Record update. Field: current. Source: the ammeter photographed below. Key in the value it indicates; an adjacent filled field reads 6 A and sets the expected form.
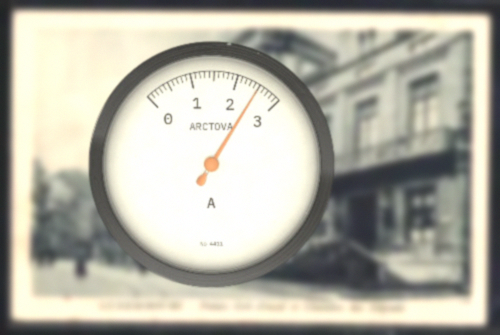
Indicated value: 2.5 A
